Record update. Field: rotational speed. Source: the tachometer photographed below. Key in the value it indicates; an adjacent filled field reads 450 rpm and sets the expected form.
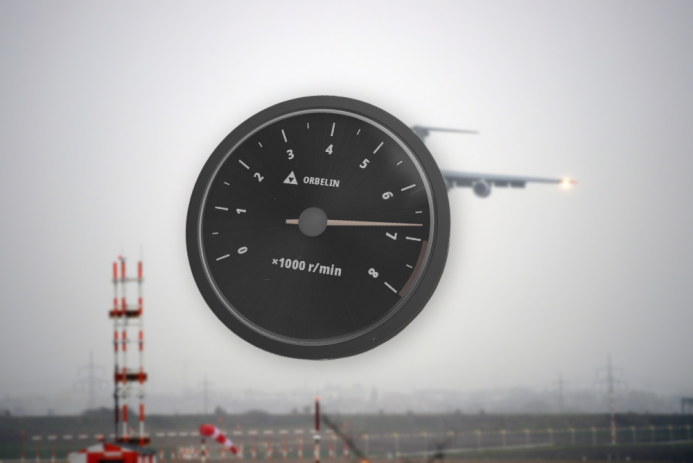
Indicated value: 6750 rpm
